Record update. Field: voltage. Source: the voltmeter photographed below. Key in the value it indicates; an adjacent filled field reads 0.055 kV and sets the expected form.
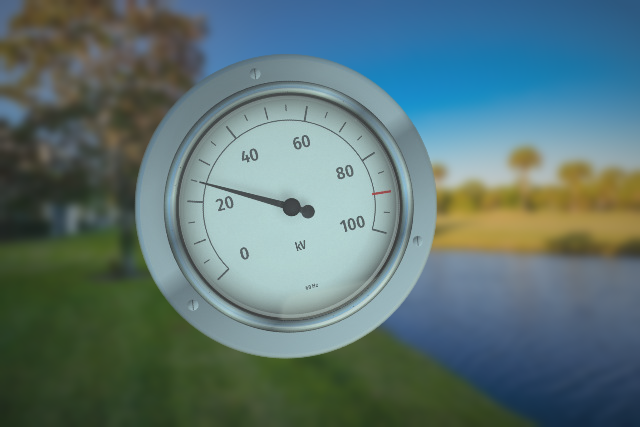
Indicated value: 25 kV
